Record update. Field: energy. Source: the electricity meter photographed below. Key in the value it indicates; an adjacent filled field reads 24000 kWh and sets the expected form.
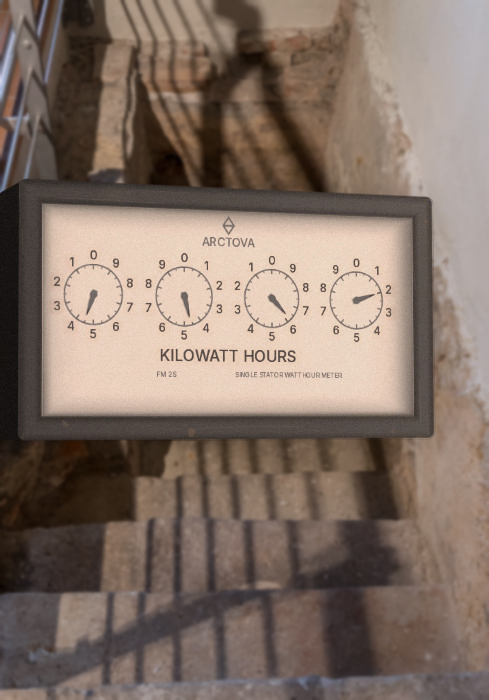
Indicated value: 4462 kWh
